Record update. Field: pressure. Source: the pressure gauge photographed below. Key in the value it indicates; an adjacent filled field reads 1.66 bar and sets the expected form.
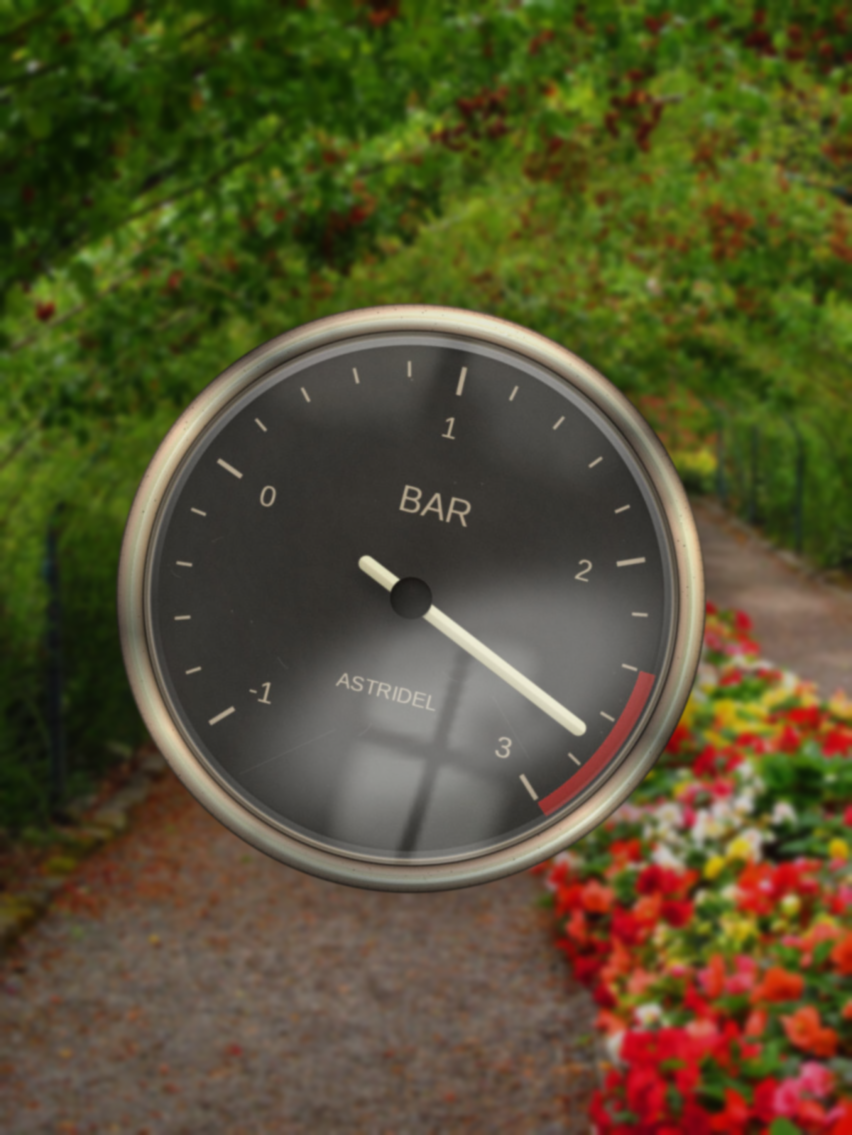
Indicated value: 2.7 bar
